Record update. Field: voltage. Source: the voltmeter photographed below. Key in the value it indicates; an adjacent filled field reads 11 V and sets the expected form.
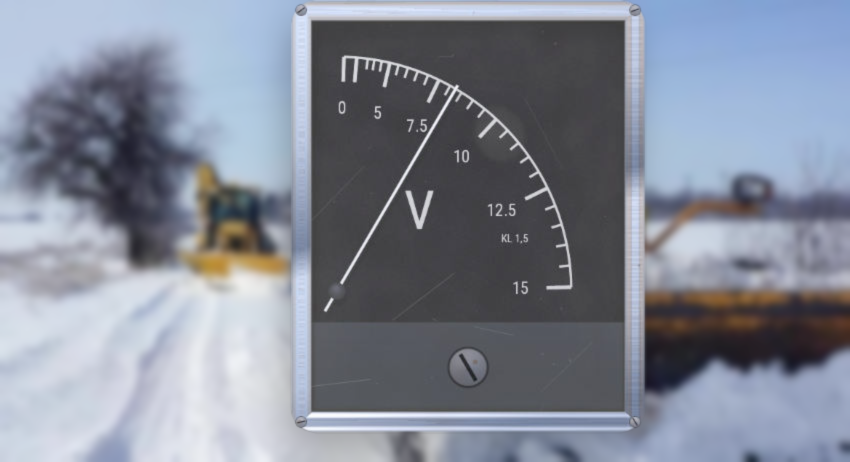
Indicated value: 8.25 V
